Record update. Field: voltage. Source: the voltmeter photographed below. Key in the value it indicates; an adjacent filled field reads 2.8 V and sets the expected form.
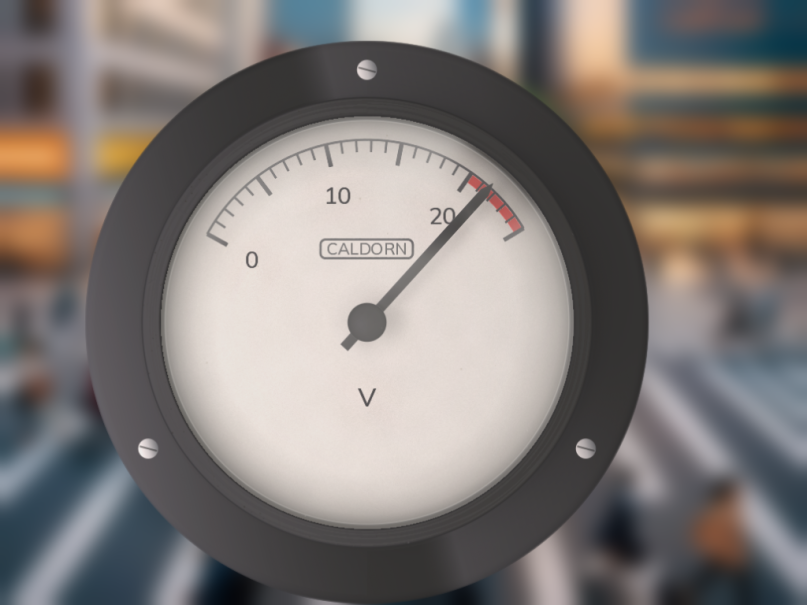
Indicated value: 21.5 V
